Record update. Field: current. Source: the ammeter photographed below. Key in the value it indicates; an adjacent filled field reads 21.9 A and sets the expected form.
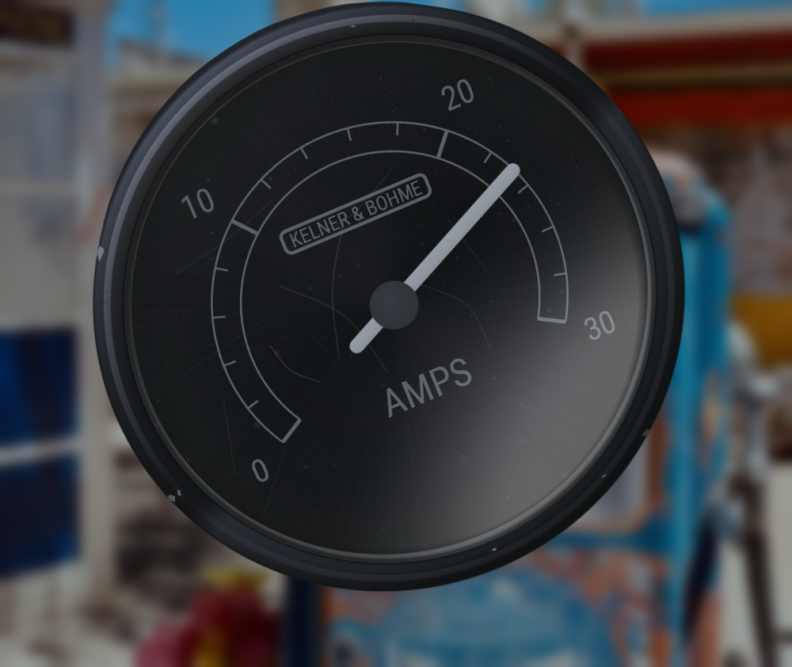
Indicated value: 23 A
